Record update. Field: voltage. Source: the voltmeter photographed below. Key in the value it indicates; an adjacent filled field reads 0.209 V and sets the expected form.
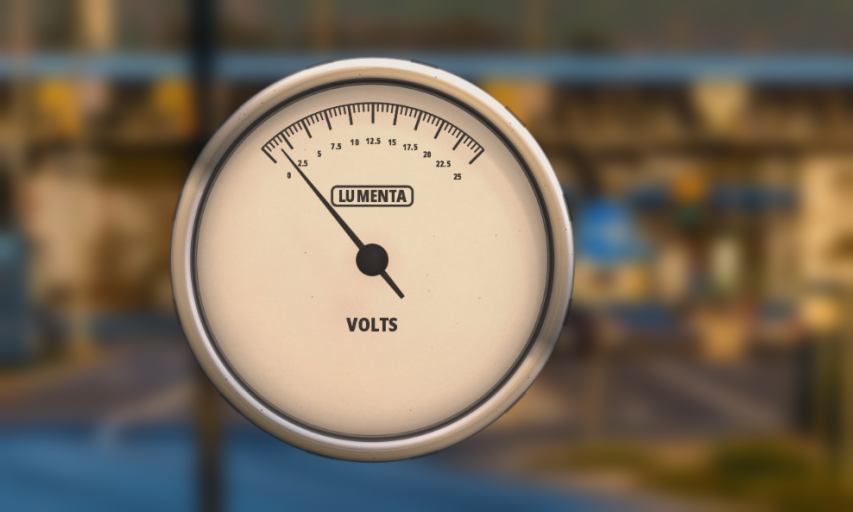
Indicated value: 1.5 V
